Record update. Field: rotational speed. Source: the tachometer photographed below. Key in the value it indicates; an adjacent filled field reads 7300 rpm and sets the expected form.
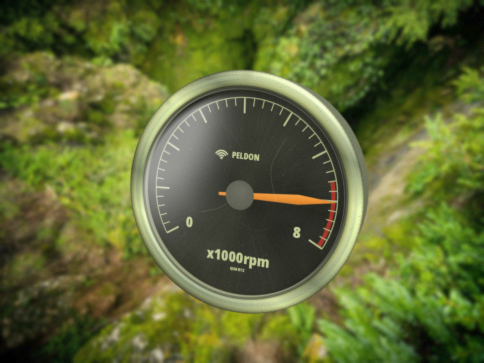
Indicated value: 7000 rpm
